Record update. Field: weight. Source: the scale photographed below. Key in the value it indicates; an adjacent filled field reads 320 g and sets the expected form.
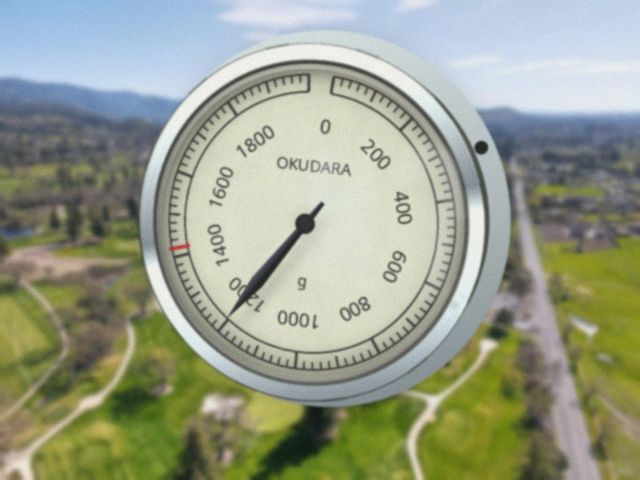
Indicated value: 1200 g
